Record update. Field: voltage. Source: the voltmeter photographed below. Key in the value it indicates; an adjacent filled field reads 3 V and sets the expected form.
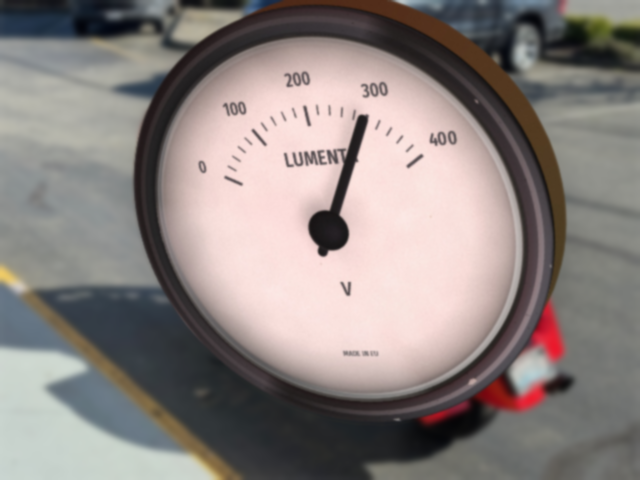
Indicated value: 300 V
